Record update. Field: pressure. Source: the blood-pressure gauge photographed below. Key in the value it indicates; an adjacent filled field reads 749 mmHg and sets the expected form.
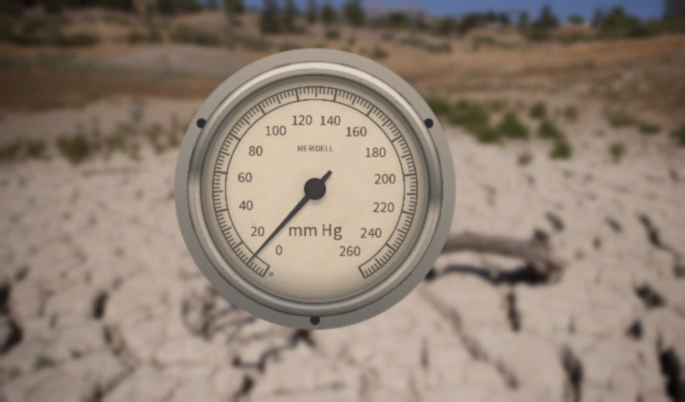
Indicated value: 10 mmHg
